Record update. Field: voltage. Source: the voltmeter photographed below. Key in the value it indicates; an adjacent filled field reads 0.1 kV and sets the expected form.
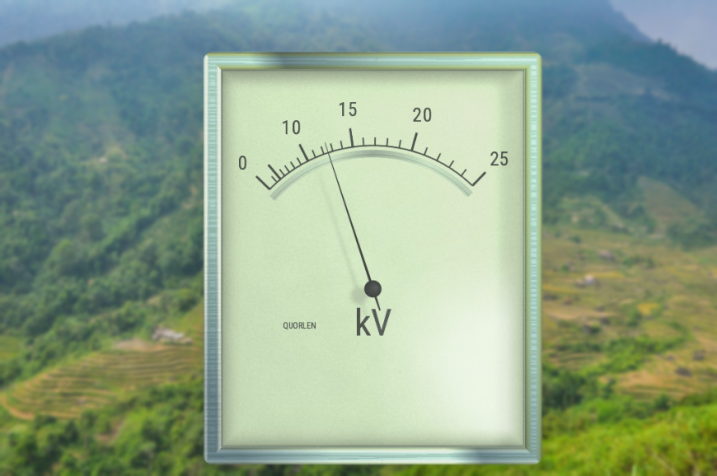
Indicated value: 12.5 kV
